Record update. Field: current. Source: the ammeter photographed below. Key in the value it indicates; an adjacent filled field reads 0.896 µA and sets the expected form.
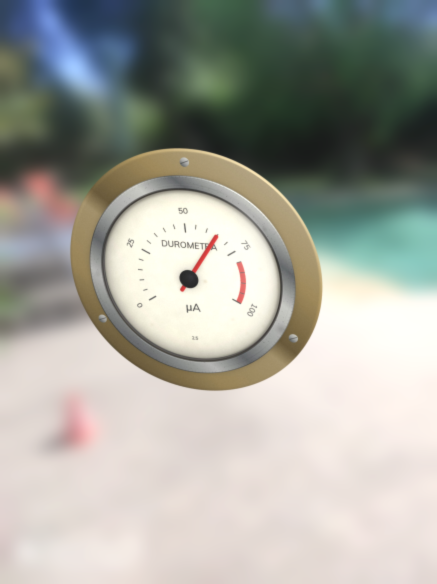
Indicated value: 65 µA
